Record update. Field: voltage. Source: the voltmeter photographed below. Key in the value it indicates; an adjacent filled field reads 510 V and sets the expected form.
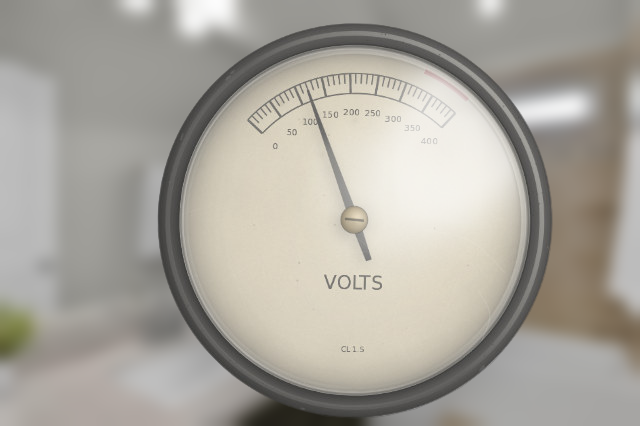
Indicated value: 120 V
